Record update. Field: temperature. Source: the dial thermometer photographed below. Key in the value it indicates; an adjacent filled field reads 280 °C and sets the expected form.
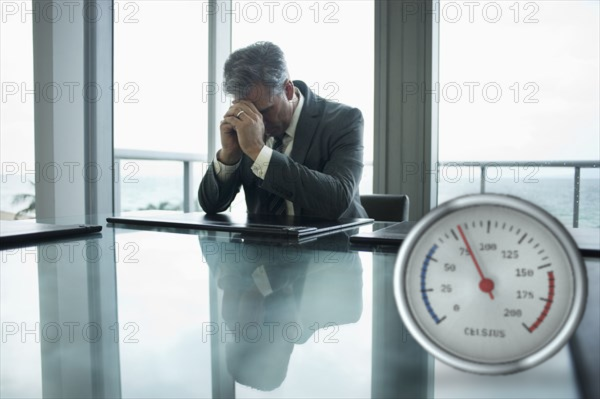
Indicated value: 80 °C
